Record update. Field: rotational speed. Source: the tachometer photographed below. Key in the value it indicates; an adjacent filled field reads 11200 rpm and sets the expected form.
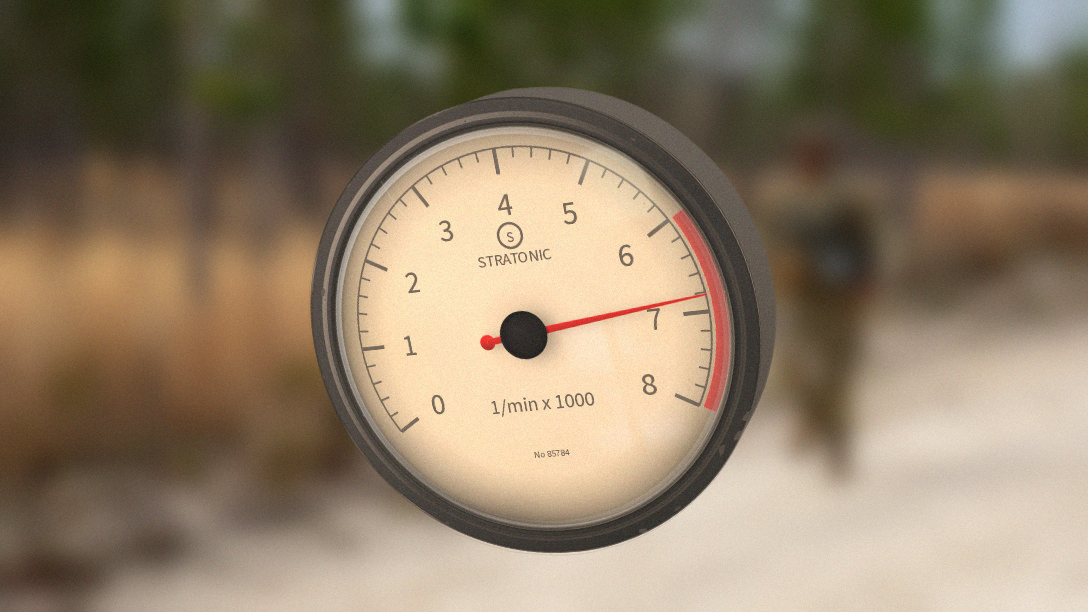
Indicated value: 6800 rpm
